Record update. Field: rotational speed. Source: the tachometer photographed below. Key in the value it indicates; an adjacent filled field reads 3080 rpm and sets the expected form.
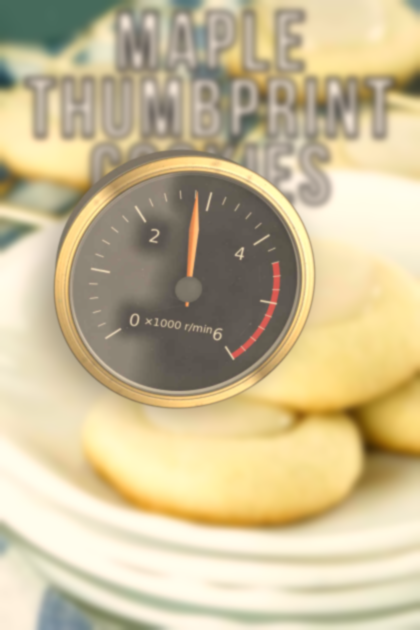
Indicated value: 2800 rpm
